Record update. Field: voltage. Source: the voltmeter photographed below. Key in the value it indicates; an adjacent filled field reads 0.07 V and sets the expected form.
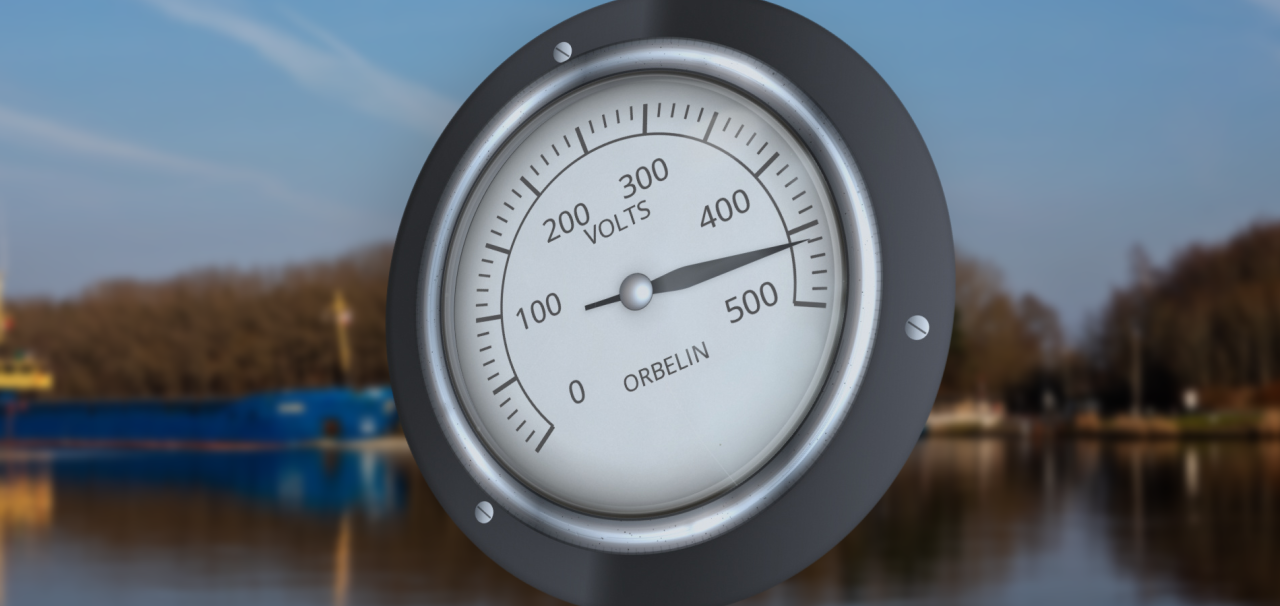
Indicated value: 460 V
